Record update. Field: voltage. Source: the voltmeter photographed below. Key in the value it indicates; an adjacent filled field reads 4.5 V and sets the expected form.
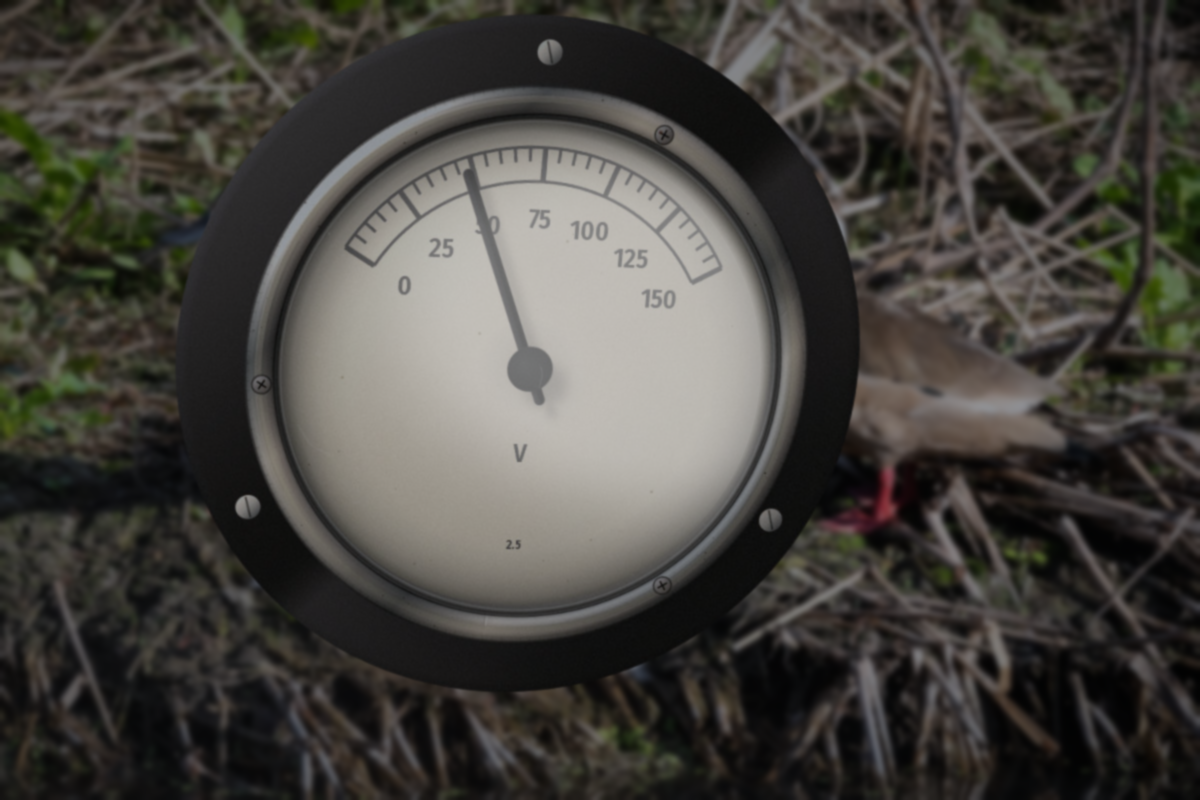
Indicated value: 47.5 V
